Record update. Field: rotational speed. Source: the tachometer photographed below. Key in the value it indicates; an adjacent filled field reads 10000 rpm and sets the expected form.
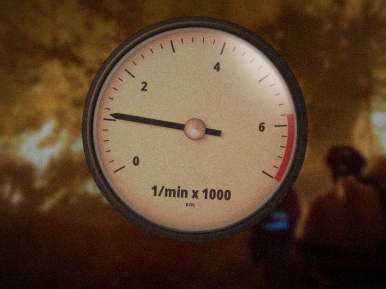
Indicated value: 1100 rpm
